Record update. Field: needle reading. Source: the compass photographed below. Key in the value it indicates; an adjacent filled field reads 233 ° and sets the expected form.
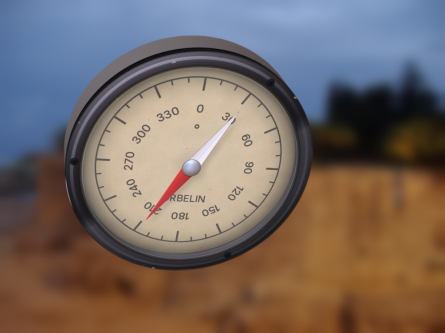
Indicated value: 210 °
